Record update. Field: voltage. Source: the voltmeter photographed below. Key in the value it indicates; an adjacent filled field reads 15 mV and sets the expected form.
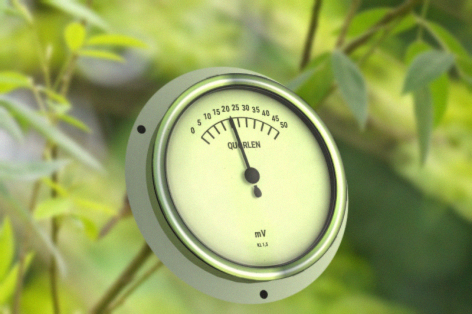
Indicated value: 20 mV
